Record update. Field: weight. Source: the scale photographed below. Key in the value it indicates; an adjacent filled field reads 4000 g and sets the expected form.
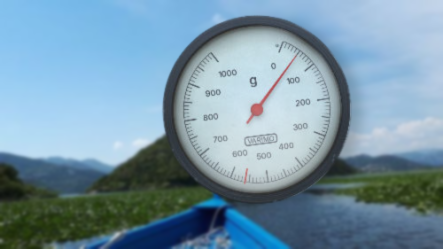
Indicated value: 50 g
